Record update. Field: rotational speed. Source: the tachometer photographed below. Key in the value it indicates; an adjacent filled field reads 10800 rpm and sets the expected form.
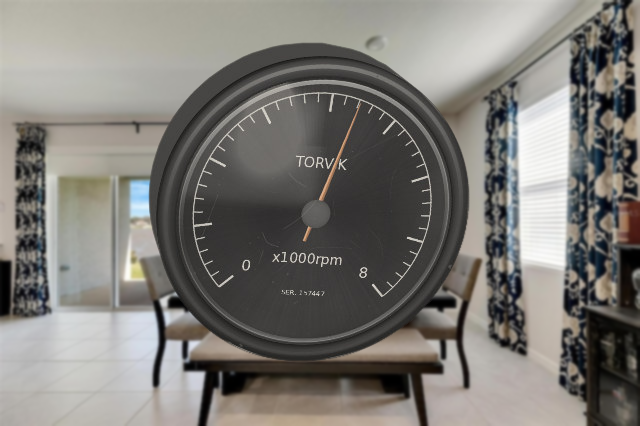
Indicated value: 4400 rpm
